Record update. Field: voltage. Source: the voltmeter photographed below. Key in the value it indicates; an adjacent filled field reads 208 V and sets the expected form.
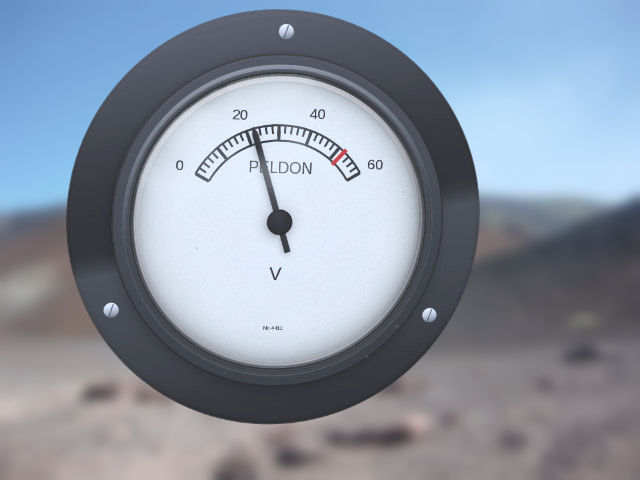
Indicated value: 22 V
